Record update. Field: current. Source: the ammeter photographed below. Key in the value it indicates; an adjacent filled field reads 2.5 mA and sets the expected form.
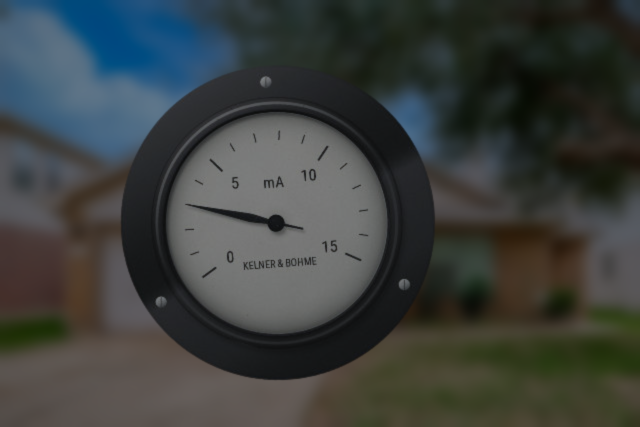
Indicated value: 3 mA
